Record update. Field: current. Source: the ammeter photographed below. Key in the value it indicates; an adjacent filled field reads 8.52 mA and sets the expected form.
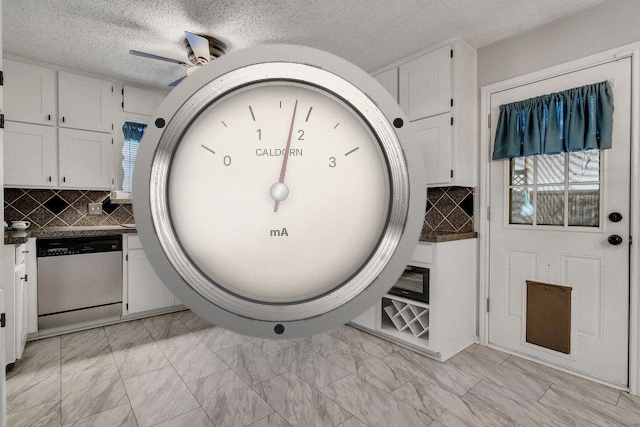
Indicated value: 1.75 mA
